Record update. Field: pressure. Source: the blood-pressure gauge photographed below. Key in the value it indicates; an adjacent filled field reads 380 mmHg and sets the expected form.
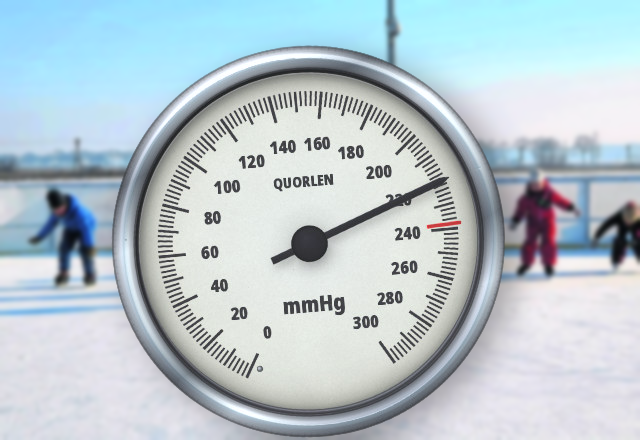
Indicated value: 220 mmHg
